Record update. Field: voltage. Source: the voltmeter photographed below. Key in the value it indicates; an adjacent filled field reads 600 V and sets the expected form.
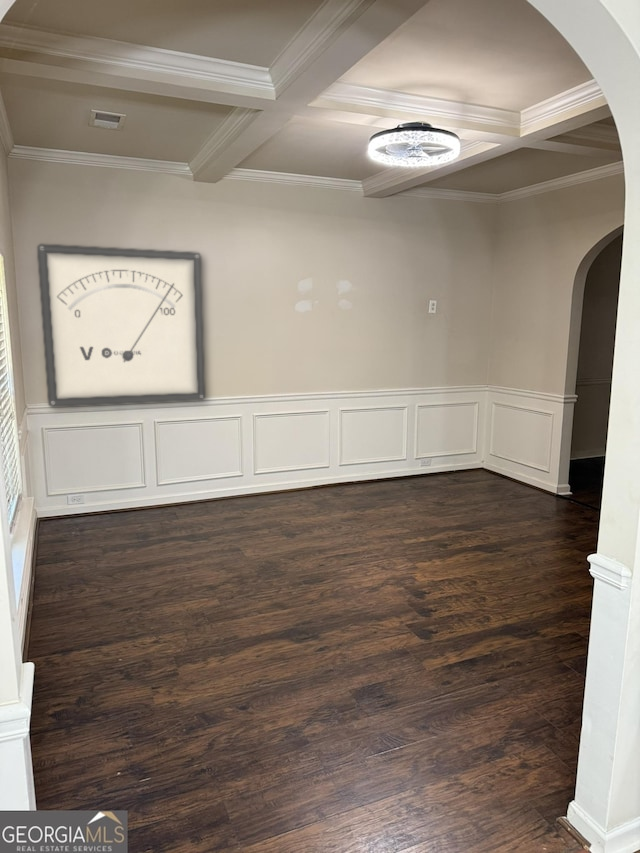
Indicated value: 90 V
